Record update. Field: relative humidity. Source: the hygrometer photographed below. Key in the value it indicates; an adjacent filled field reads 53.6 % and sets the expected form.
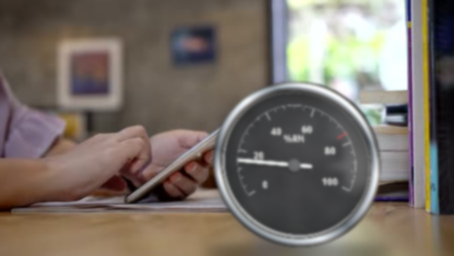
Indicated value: 16 %
